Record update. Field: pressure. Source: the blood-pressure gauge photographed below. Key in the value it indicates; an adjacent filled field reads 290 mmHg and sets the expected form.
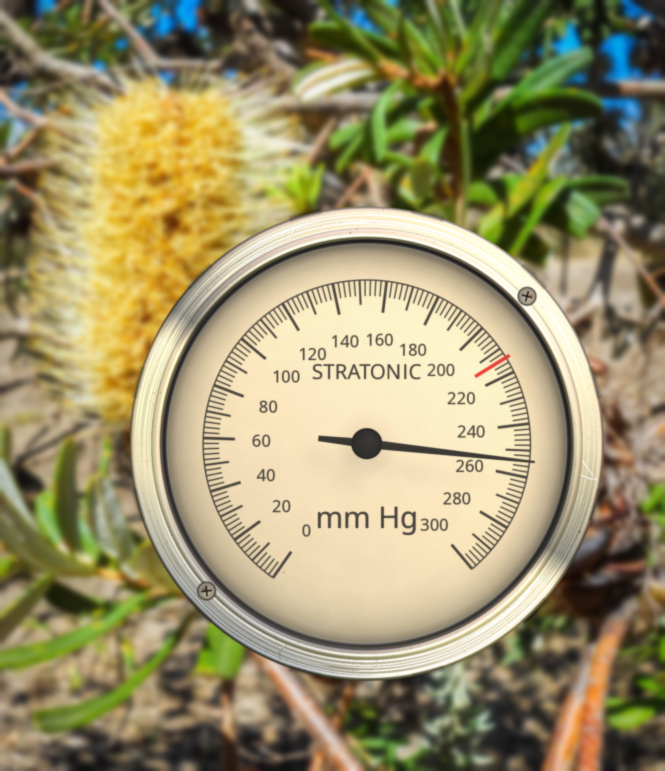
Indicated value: 254 mmHg
